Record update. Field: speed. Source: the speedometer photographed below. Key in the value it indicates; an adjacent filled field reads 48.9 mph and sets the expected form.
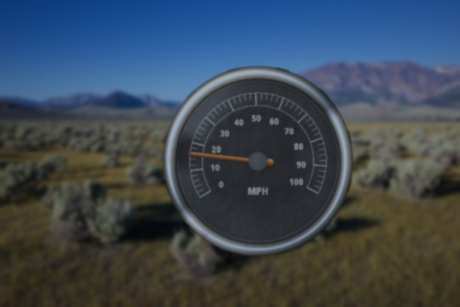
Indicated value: 16 mph
